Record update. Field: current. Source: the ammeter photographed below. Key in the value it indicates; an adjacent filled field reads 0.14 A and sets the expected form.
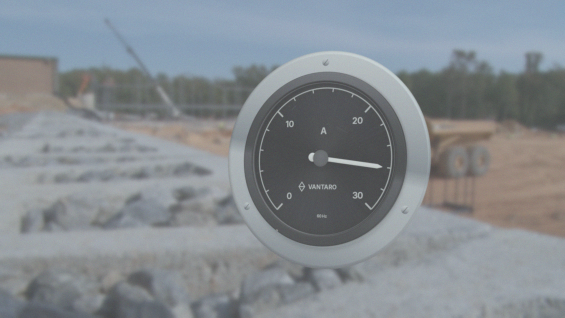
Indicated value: 26 A
